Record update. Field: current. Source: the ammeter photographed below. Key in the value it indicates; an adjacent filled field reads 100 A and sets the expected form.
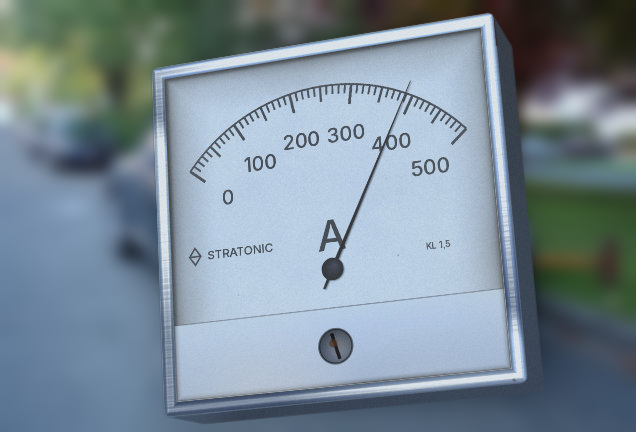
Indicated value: 390 A
